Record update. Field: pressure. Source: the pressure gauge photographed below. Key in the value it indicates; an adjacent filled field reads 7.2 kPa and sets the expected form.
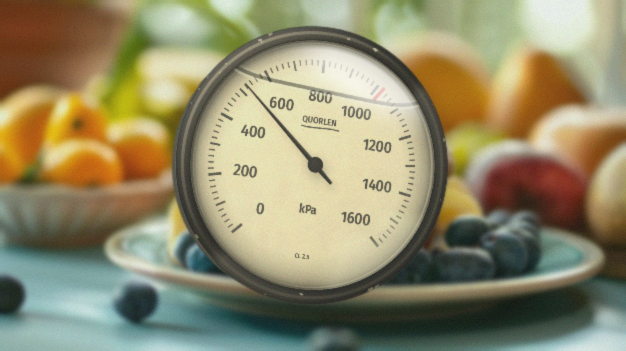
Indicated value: 520 kPa
